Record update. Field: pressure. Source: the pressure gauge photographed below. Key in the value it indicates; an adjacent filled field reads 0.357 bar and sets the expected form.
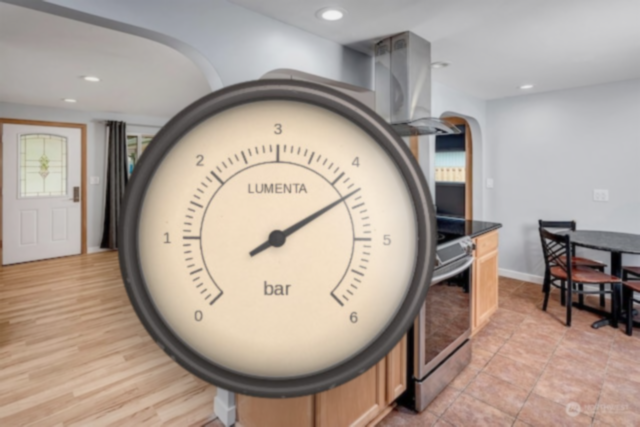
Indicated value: 4.3 bar
